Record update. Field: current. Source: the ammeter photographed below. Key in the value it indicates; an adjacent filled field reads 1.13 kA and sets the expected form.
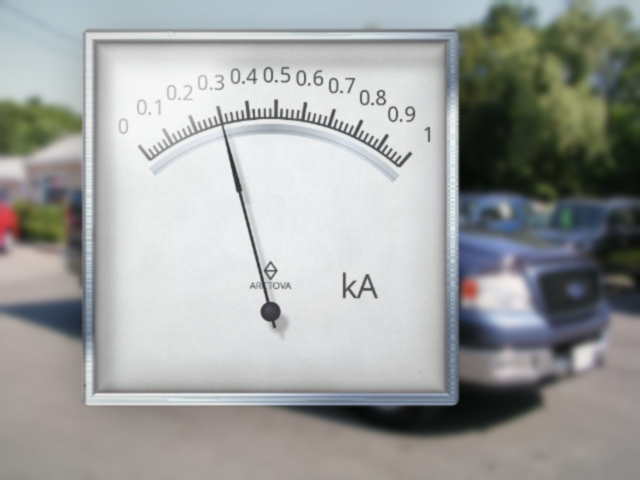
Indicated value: 0.3 kA
